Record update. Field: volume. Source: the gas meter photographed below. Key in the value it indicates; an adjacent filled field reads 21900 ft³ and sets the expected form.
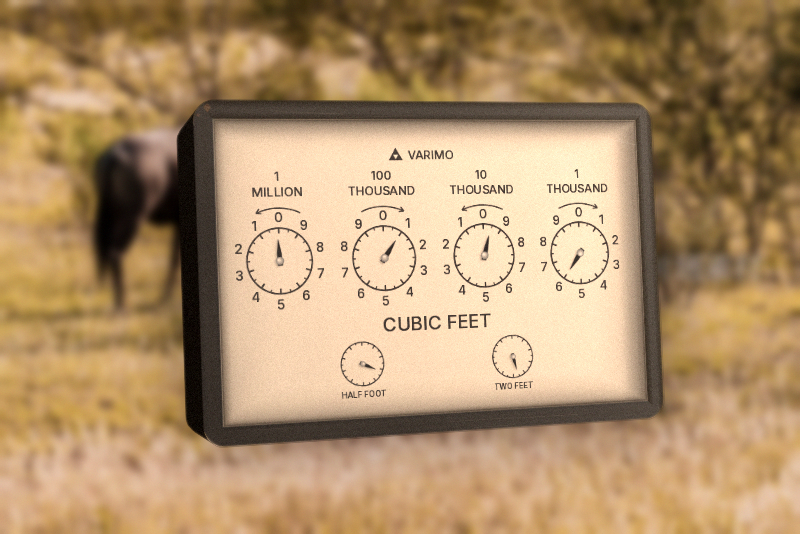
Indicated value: 9600 ft³
